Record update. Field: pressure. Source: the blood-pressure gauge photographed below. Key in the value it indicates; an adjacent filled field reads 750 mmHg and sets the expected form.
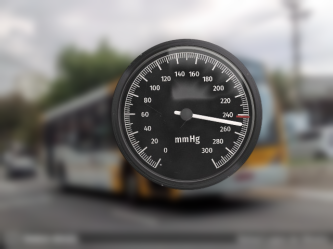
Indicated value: 250 mmHg
